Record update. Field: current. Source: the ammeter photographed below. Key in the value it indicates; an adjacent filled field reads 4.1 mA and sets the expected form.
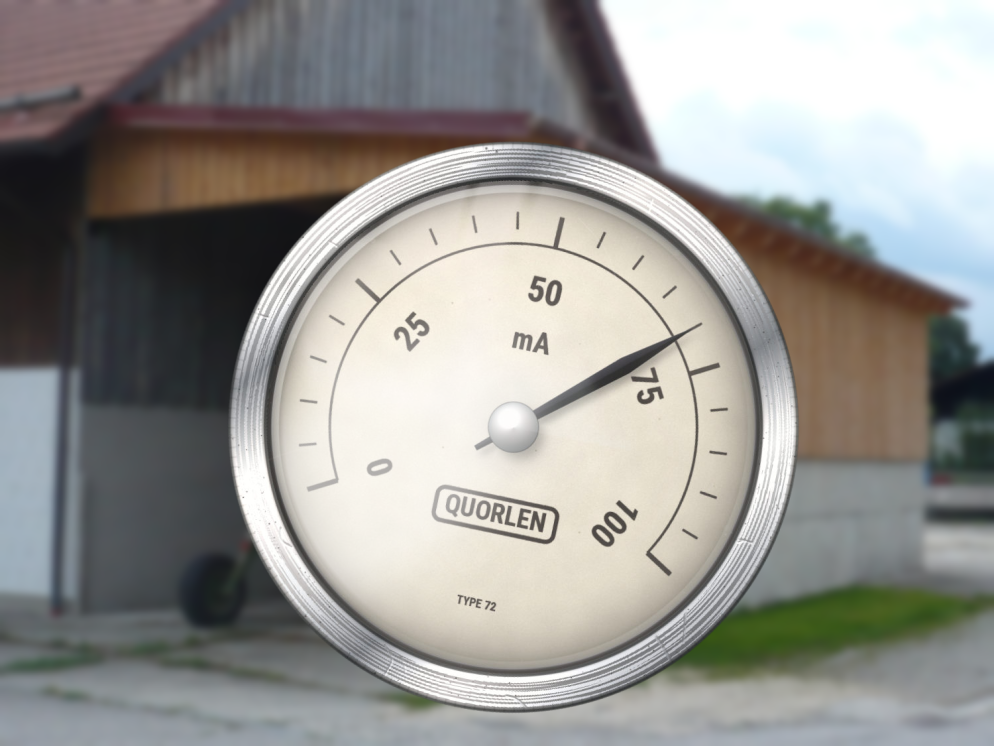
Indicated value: 70 mA
